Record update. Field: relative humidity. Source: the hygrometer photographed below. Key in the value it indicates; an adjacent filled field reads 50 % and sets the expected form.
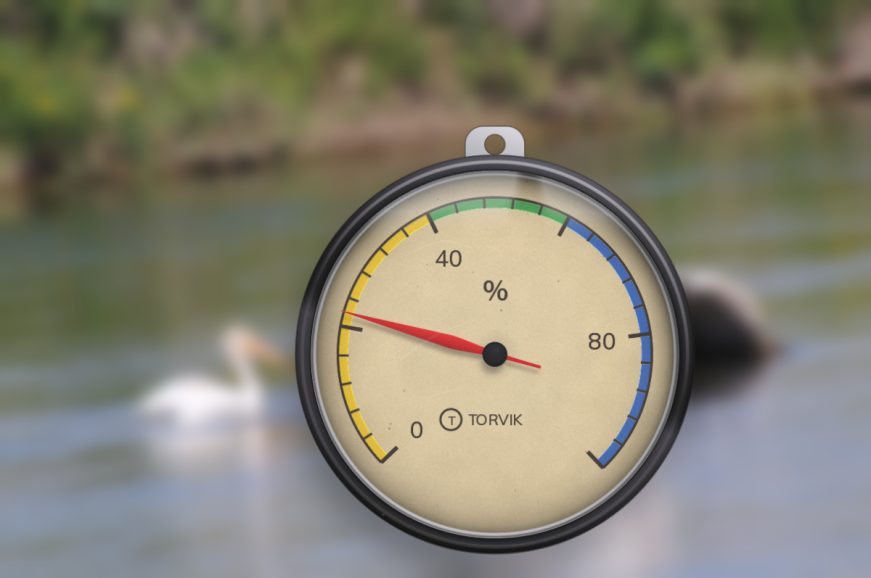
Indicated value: 22 %
